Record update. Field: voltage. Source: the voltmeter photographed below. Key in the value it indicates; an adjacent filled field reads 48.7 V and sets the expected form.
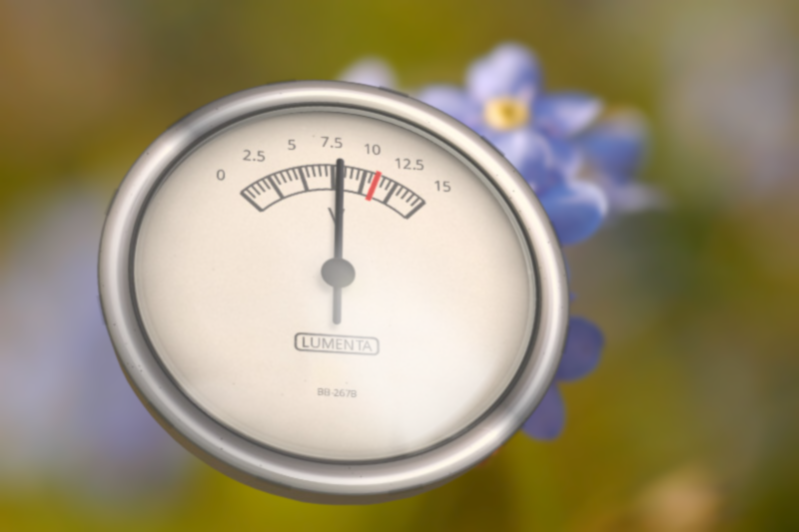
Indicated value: 8 V
